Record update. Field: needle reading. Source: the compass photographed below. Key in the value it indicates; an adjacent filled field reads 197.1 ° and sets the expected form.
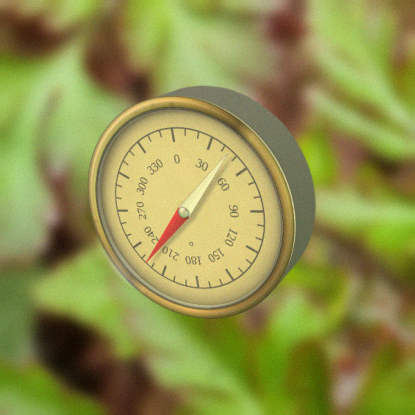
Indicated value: 225 °
